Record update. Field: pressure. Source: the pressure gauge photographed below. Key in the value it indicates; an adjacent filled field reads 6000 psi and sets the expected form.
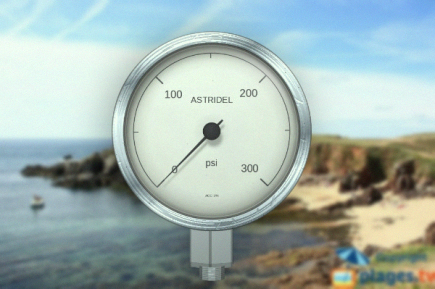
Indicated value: 0 psi
